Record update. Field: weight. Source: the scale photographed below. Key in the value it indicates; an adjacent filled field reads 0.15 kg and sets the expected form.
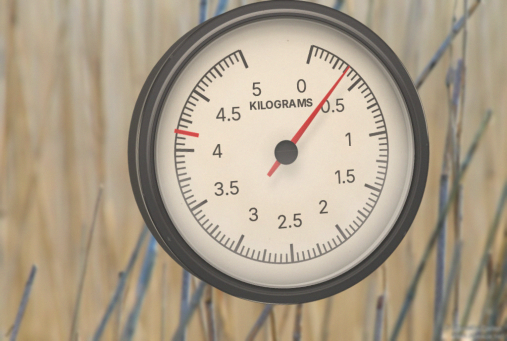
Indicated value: 0.35 kg
